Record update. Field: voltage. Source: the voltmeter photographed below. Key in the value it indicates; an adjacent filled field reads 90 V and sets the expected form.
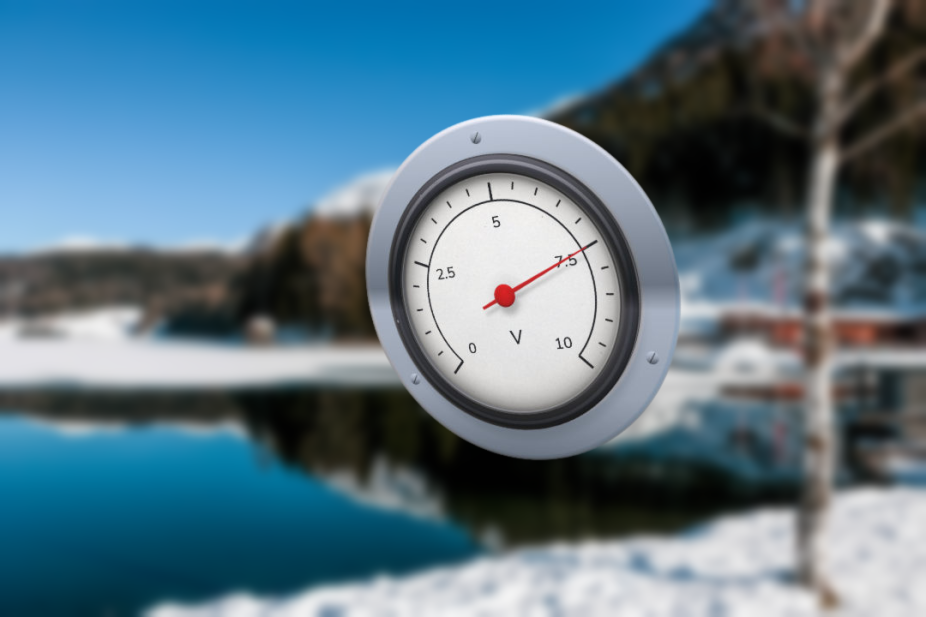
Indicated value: 7.5 V
